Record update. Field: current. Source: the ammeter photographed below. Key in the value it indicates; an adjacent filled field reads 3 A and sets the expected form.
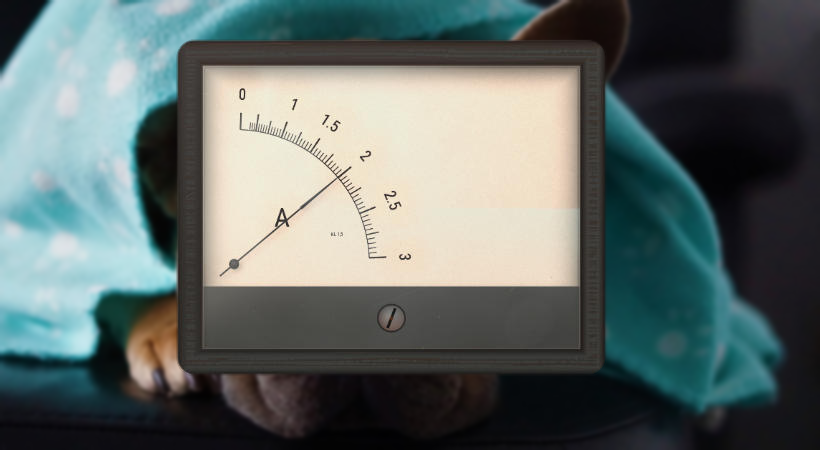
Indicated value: 2 A
